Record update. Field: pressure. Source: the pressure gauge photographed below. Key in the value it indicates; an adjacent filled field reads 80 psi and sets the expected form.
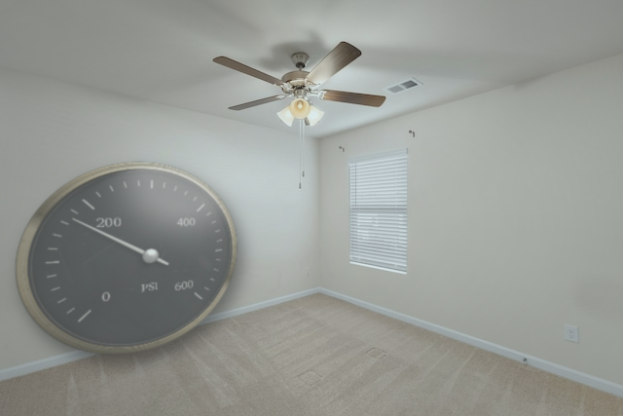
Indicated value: 170 psi
